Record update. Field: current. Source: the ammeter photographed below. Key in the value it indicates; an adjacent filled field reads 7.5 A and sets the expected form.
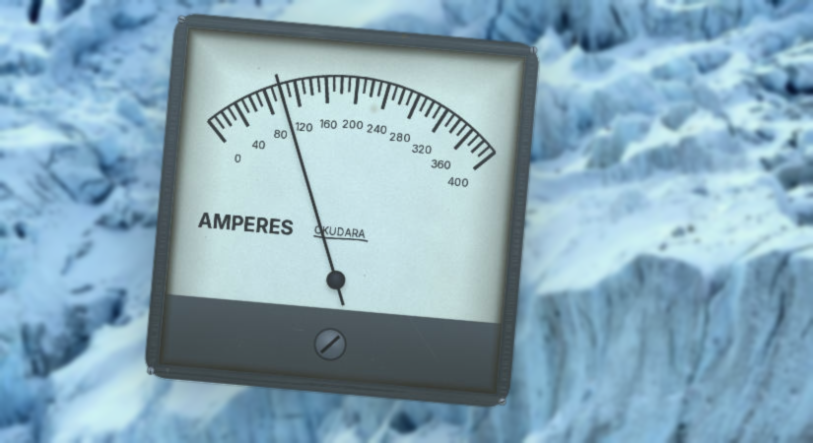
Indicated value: 100 A
